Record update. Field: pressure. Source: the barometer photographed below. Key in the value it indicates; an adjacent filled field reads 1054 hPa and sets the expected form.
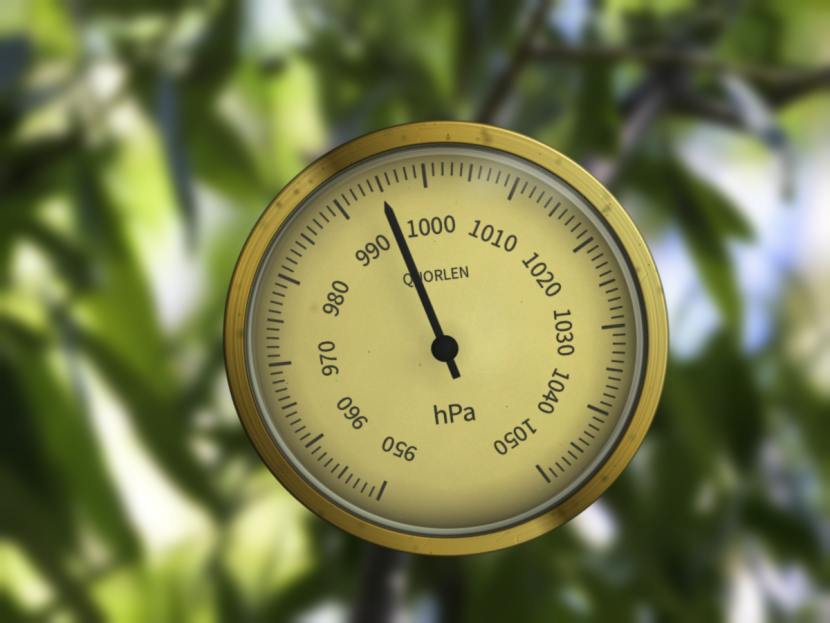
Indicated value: 995 hPa
